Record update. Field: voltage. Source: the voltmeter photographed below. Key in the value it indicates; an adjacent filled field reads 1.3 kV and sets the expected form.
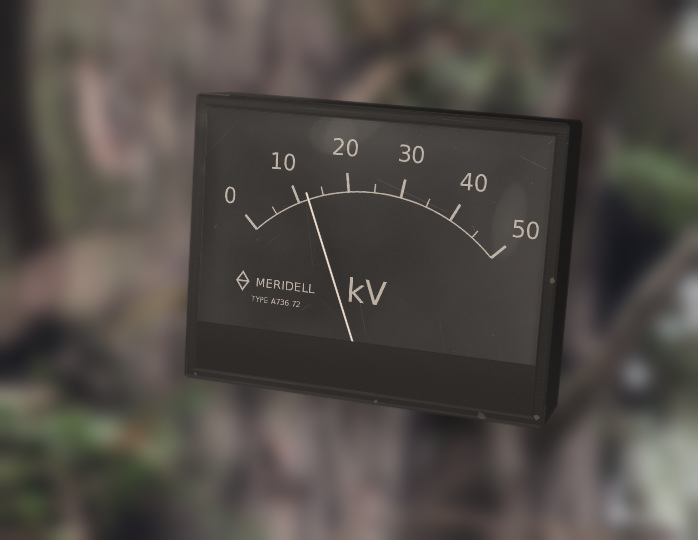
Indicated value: 12.5 kV
